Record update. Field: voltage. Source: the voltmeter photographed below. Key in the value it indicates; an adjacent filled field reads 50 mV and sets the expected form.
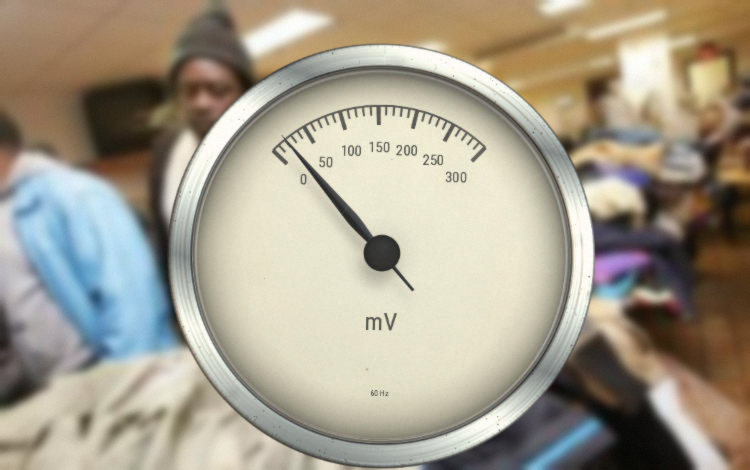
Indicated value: 20 mV
